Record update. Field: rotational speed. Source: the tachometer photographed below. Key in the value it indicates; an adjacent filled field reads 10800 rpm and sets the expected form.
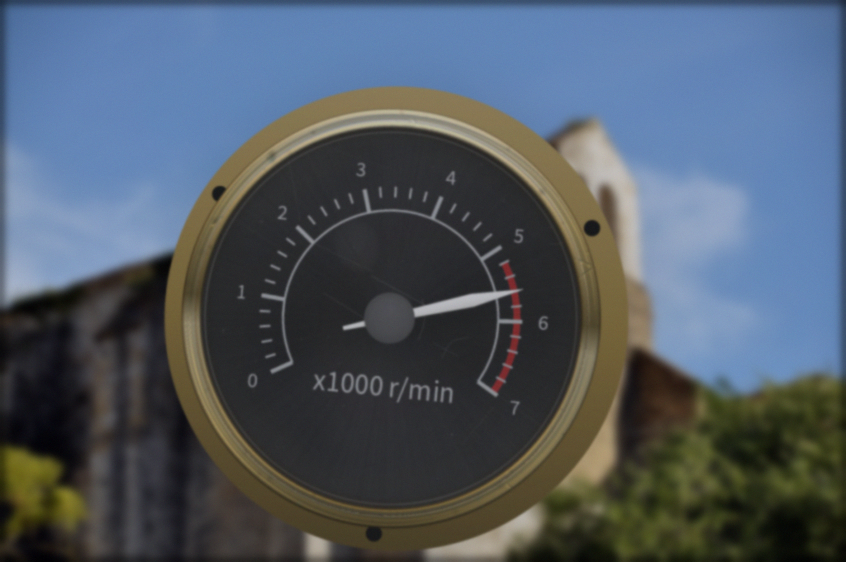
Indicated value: 5600 rpm
